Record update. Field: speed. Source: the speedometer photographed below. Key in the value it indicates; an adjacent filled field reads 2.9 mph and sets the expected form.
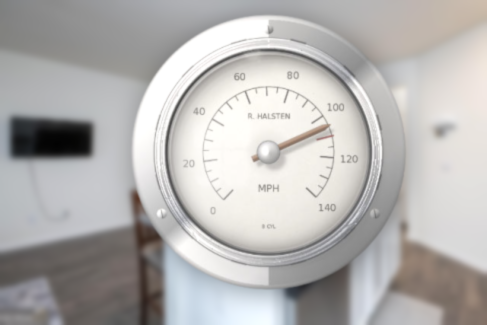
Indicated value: 105 mph
